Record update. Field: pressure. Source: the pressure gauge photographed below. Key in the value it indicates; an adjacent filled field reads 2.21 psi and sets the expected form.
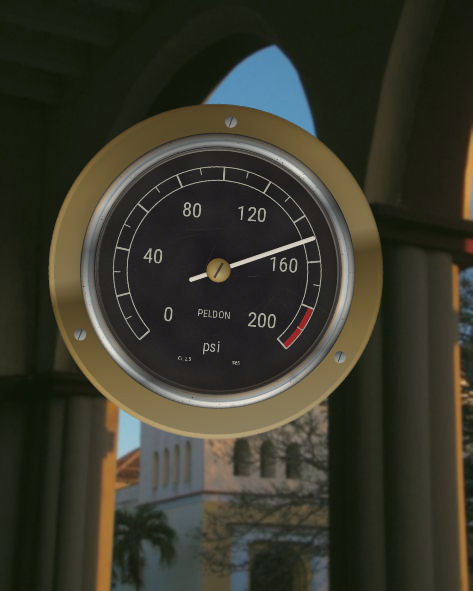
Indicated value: 150 psi
